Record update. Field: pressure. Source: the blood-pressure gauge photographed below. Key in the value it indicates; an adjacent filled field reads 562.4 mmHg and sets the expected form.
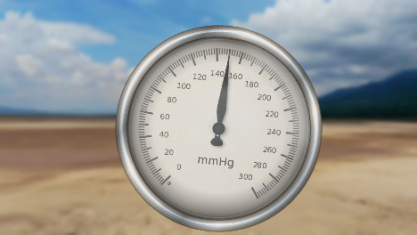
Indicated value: 150 mmHg
